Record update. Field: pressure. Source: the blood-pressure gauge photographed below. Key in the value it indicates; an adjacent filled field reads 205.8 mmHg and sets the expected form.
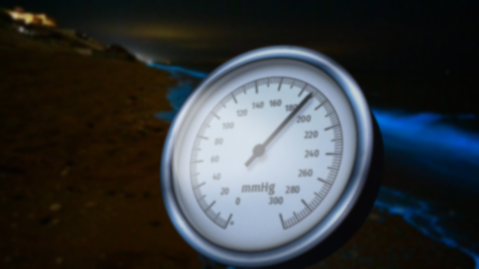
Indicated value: 190 mmHg
